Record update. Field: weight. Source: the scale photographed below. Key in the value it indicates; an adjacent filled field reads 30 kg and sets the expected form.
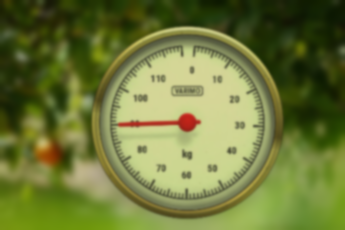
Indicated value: 90 kg
